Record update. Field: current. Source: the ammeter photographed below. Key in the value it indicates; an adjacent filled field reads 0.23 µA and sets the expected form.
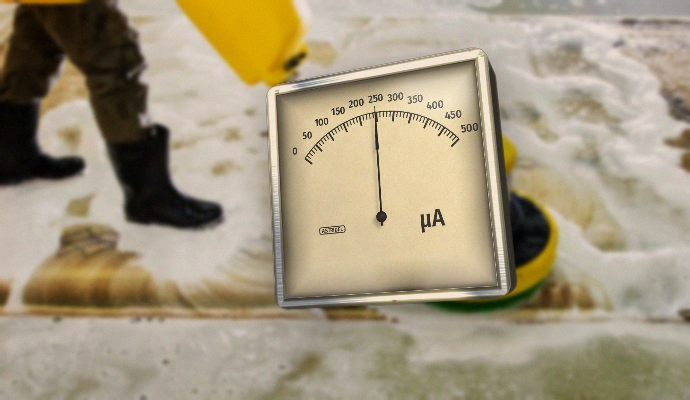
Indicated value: 250 µA
